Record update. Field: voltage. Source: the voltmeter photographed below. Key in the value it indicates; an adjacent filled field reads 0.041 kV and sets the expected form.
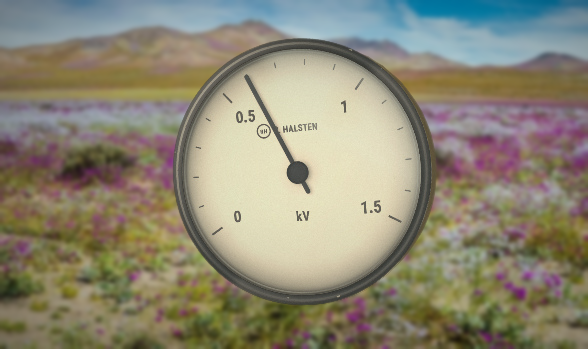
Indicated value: 0.6 kV
